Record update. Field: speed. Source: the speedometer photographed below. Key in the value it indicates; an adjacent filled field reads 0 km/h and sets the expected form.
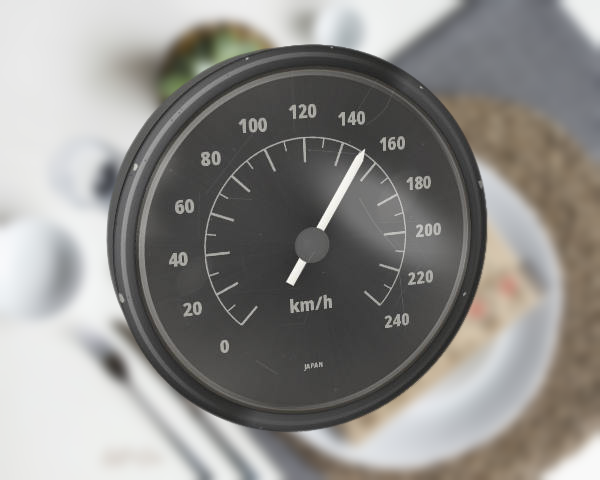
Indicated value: 150 km/h
